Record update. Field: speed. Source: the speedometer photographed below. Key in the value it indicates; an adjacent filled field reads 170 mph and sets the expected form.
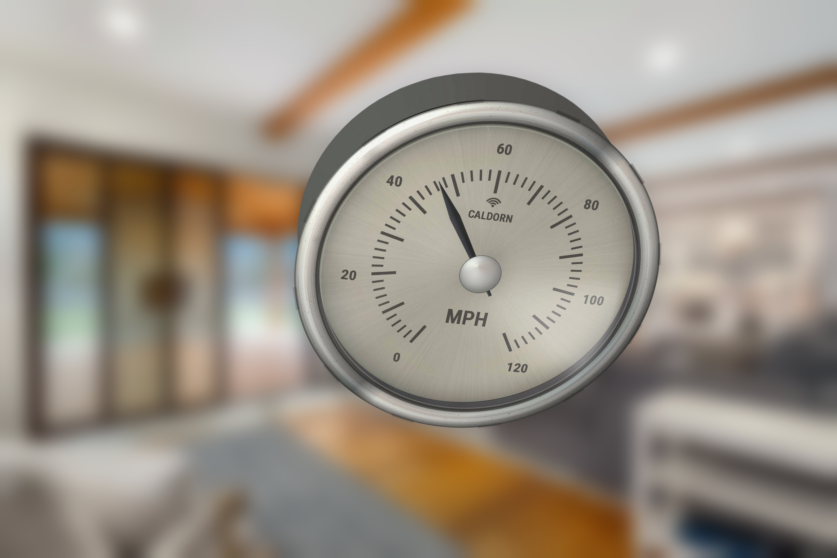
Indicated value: 47 mph
